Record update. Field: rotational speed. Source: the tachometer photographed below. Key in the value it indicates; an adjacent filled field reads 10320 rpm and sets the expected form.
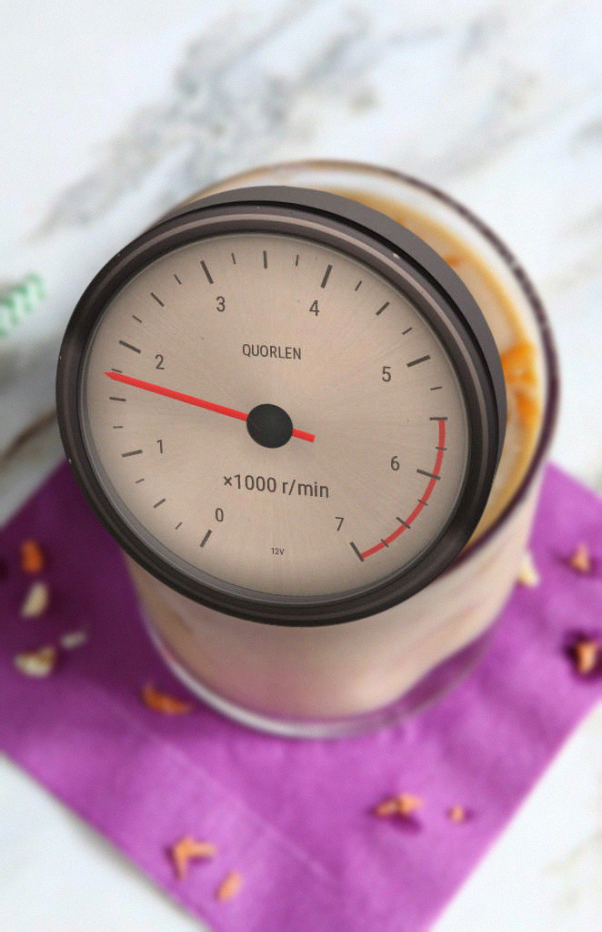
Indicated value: 1750 rpm
